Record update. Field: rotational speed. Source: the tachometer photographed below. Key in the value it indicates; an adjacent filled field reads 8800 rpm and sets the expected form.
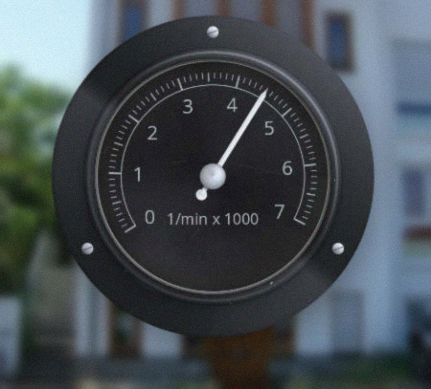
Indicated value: 4500 rpm
